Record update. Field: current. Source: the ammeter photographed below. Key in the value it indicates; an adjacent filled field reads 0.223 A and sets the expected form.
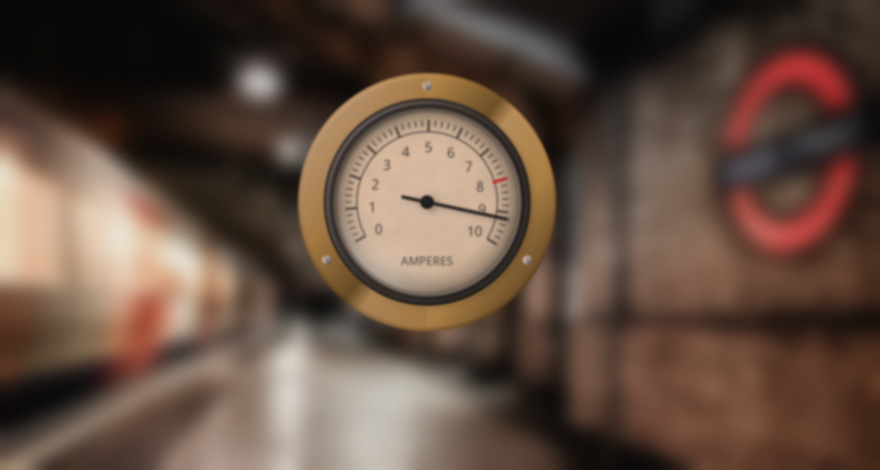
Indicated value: 9.2 A
